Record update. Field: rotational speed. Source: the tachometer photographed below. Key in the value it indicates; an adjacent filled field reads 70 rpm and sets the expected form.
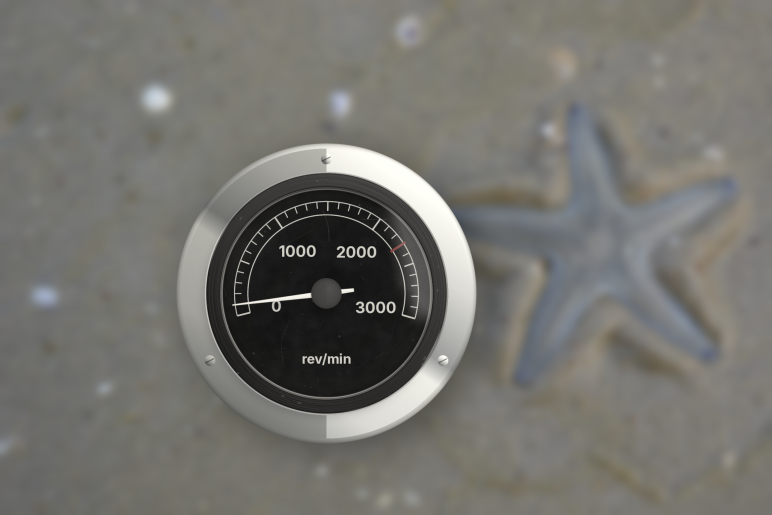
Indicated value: 100 rpm
